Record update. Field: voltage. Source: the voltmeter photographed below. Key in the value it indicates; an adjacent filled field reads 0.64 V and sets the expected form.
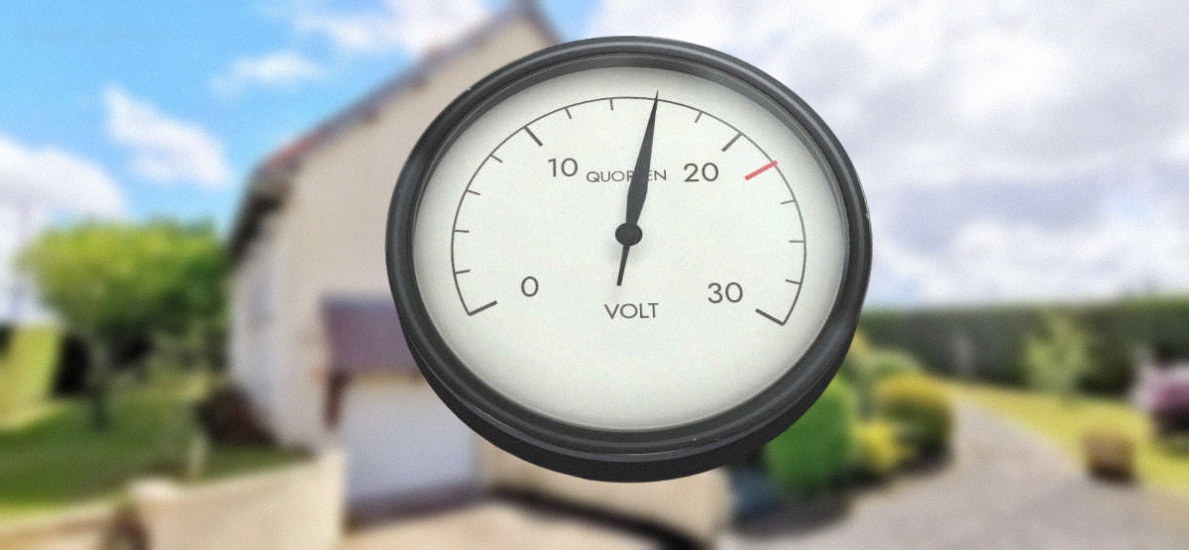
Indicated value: 16 V
